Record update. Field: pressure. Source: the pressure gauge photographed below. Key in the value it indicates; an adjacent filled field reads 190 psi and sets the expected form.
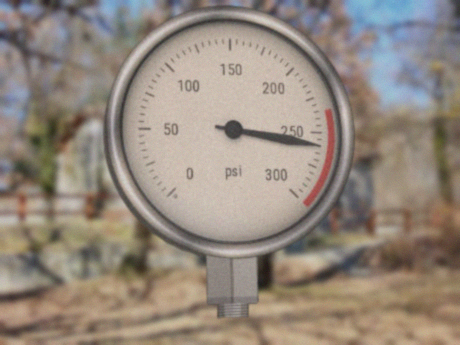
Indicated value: 260 psi
